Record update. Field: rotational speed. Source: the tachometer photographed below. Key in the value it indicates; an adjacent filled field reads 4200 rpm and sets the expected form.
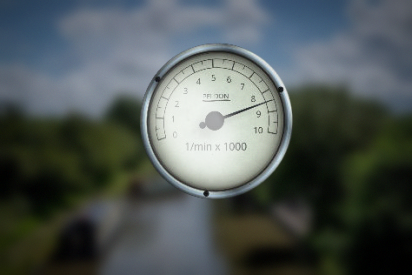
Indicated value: 8500 rpm
